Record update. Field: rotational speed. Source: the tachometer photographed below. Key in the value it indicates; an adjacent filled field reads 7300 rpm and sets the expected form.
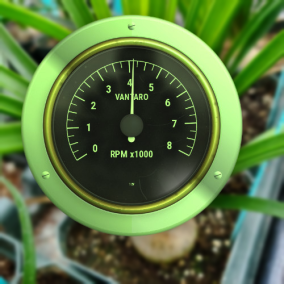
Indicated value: 4125 rpm
